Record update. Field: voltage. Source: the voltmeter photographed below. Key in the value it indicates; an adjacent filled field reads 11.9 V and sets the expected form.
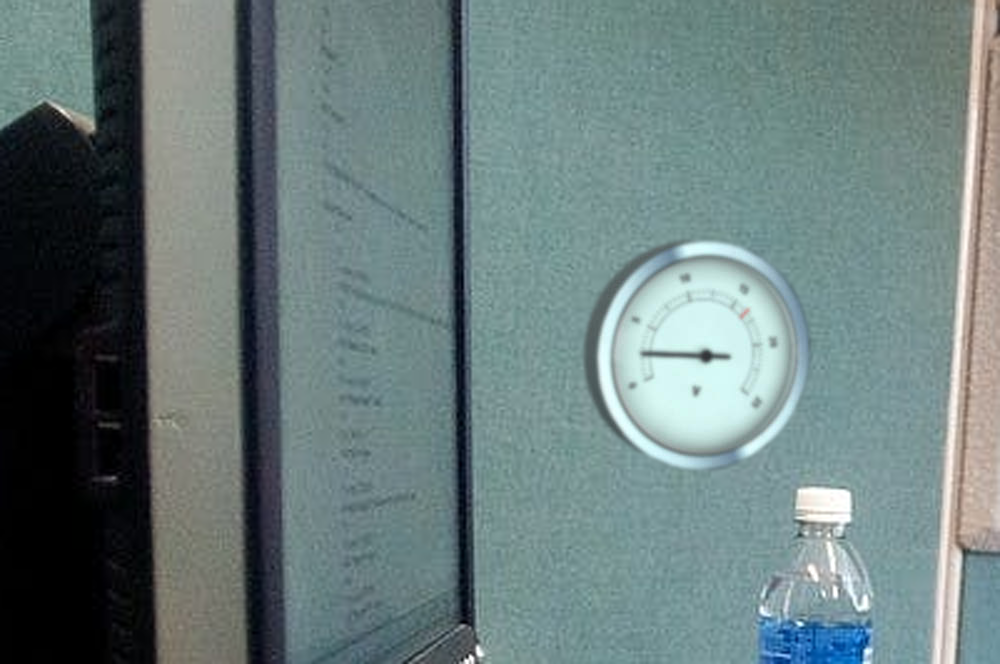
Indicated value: 2.5 V
